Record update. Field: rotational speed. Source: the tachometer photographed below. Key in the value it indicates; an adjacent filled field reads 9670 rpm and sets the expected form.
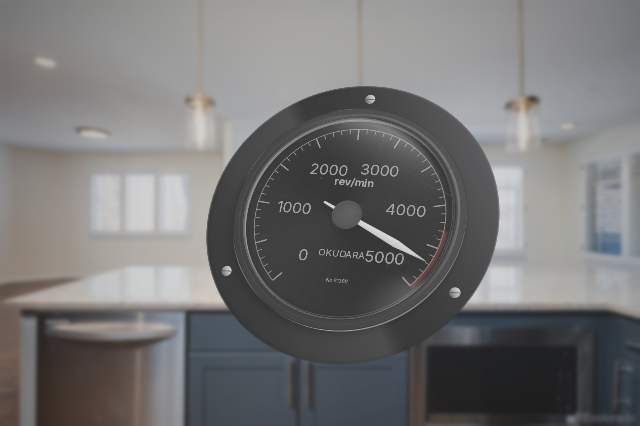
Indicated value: 4700 rpm
